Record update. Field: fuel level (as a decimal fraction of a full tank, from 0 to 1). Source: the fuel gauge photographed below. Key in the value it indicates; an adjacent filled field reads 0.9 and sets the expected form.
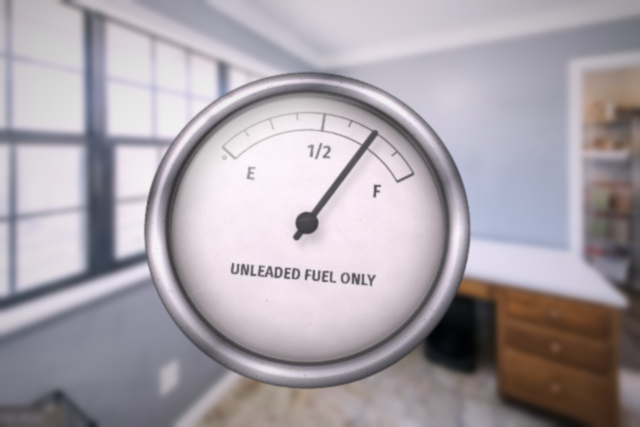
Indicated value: 0.75
